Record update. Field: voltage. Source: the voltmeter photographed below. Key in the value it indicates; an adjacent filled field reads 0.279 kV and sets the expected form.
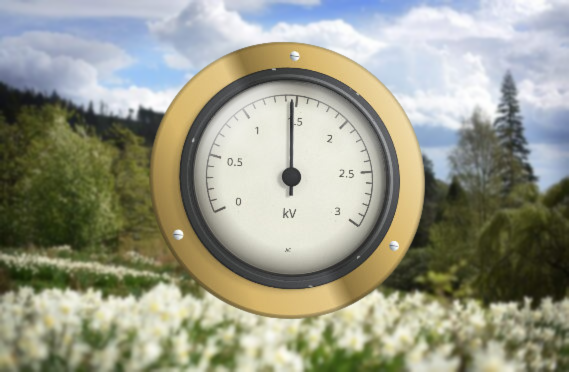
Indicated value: 1.45 kV
